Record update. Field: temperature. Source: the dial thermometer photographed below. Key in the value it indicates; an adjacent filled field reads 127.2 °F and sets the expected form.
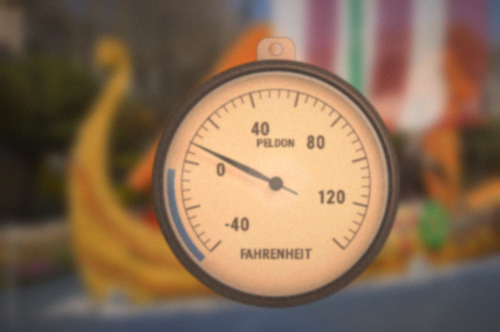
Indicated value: 8 °F
